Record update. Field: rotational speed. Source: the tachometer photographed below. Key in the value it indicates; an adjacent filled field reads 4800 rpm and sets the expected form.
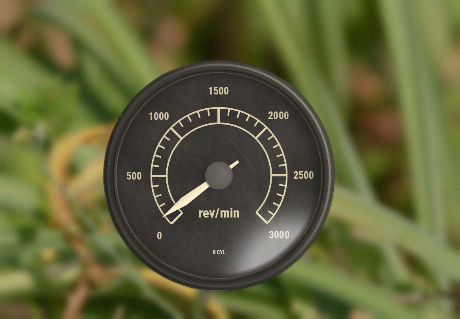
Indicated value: 100 rpm
